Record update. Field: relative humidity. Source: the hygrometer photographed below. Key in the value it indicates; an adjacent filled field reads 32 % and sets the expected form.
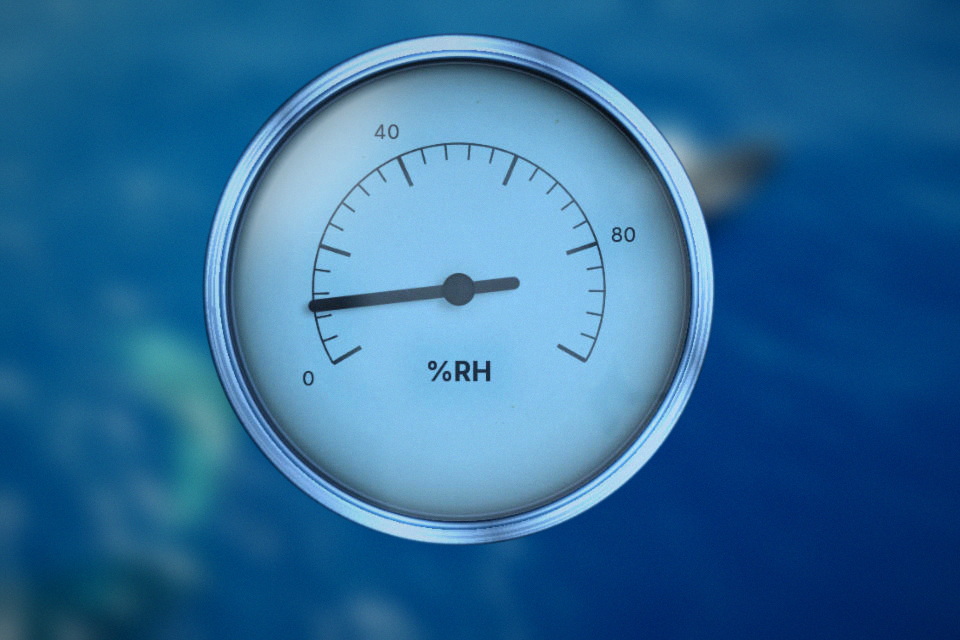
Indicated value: 10 %
